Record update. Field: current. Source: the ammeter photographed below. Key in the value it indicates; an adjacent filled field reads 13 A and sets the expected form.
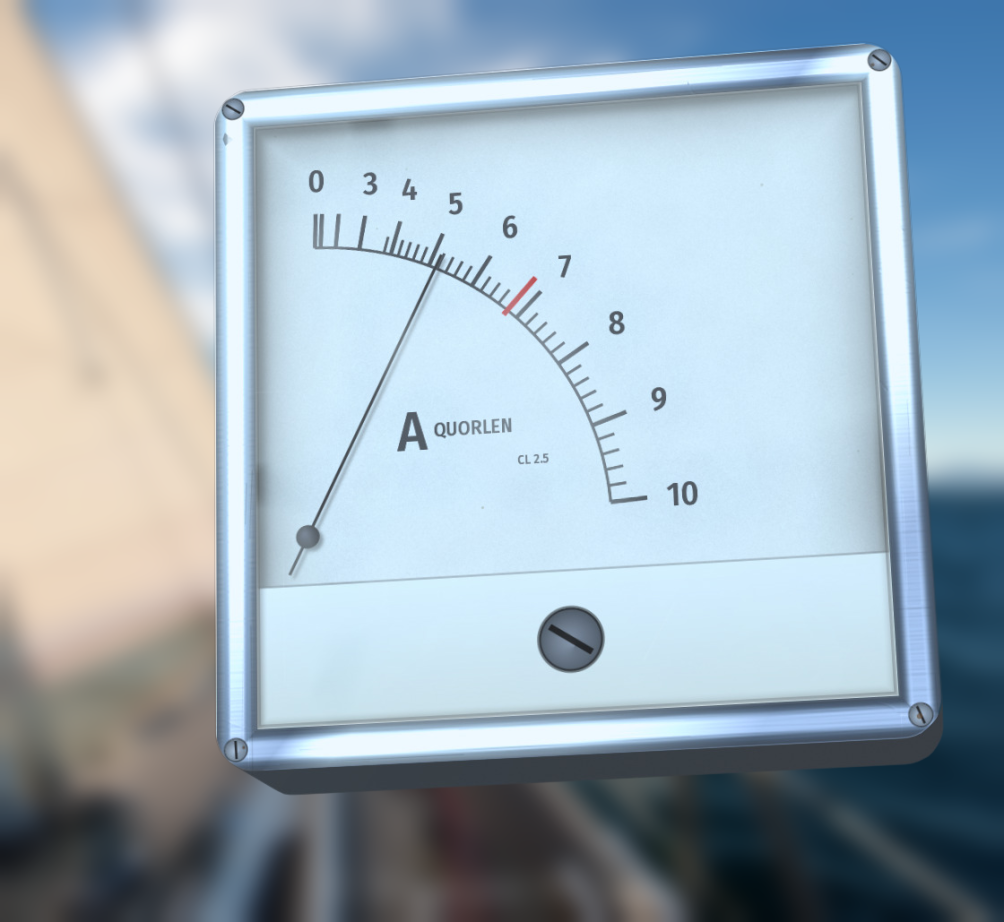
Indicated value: 5.2 A
